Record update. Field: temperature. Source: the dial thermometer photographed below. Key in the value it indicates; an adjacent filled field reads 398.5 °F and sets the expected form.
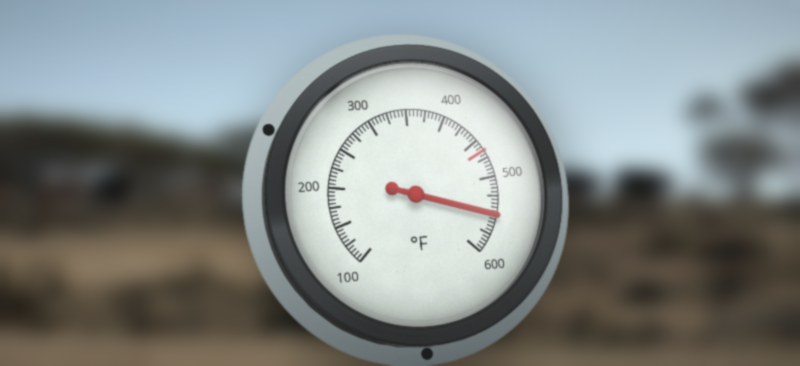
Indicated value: 550 °F
